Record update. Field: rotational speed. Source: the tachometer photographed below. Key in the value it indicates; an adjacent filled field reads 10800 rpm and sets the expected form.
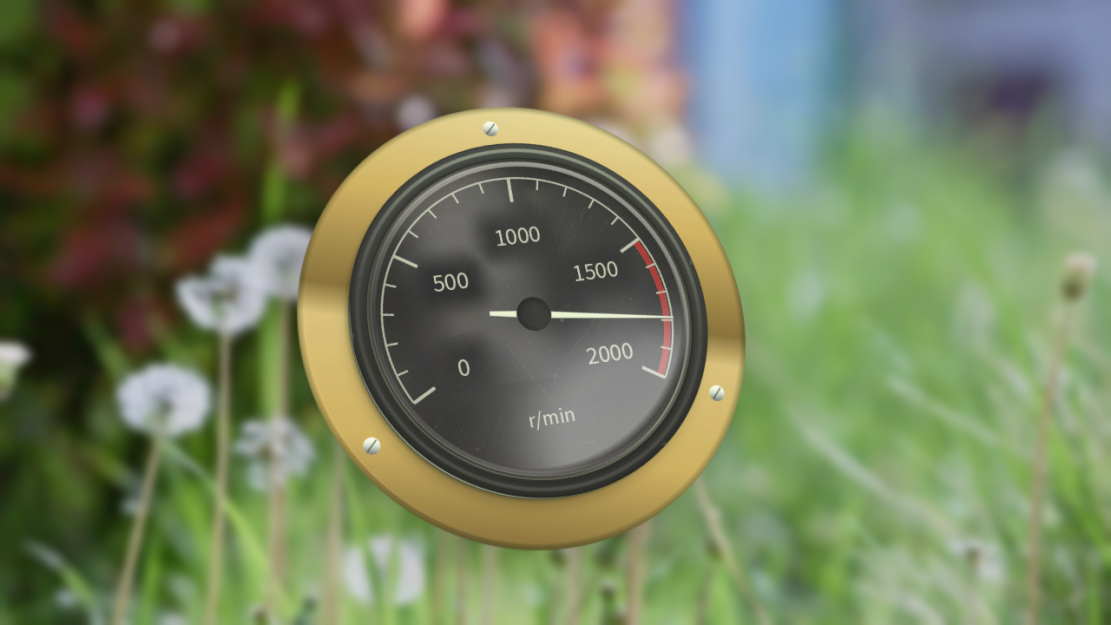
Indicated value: 1800 rpm
